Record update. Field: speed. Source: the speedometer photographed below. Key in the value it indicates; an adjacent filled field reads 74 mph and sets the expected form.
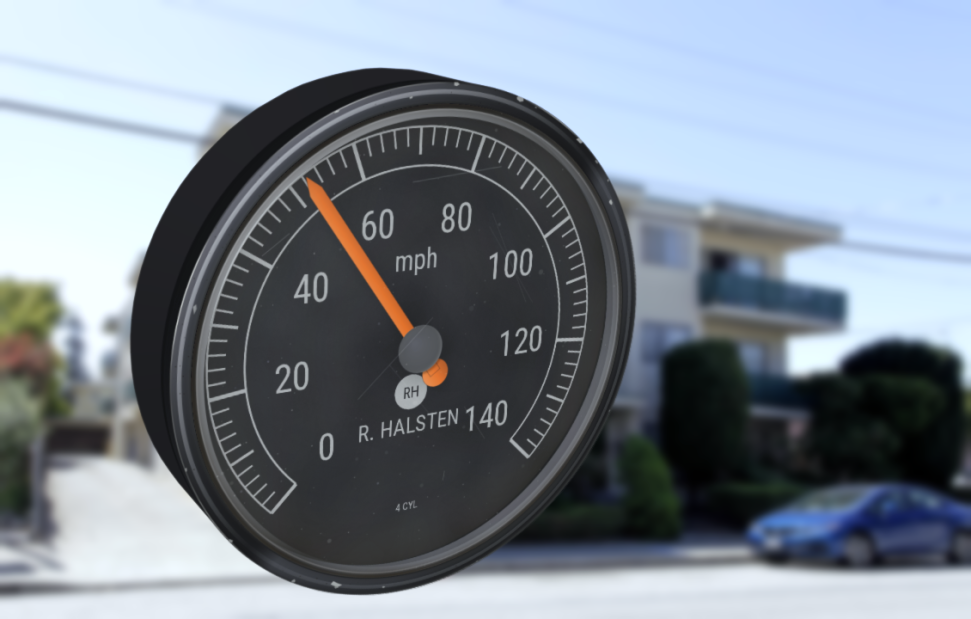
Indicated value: 52 mph
